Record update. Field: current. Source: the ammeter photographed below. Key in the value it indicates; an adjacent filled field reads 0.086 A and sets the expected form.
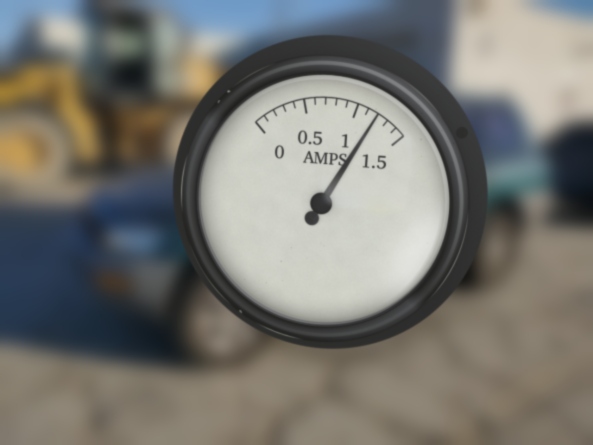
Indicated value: 1.2 A
